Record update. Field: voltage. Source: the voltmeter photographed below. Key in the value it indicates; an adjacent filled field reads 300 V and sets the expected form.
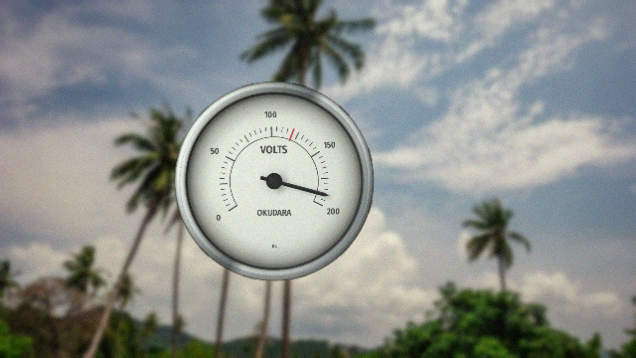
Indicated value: 190 V
